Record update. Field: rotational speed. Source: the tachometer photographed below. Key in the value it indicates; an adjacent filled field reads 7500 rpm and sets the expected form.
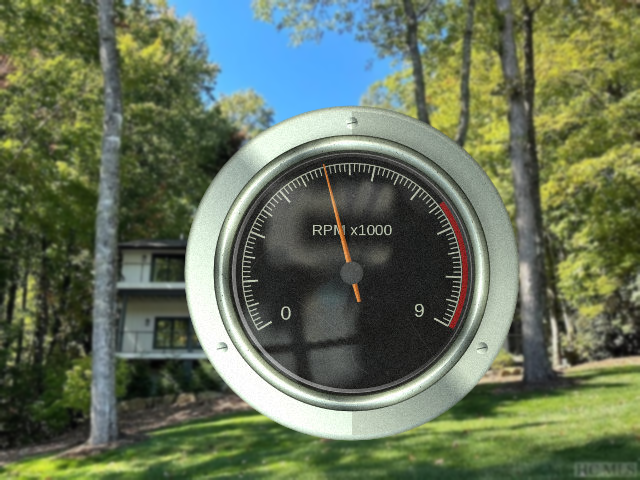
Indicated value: 4000 rpm
